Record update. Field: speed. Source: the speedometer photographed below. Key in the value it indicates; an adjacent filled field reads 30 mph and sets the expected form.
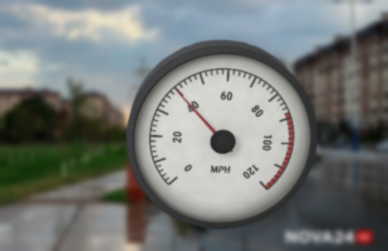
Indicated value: 40 mph
